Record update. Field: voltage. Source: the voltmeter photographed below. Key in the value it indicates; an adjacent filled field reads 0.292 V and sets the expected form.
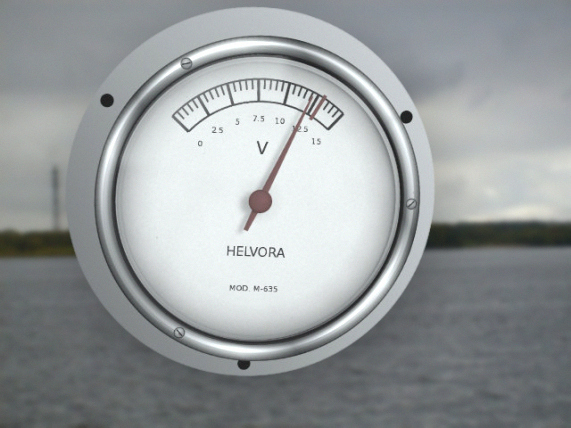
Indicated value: 12 V
